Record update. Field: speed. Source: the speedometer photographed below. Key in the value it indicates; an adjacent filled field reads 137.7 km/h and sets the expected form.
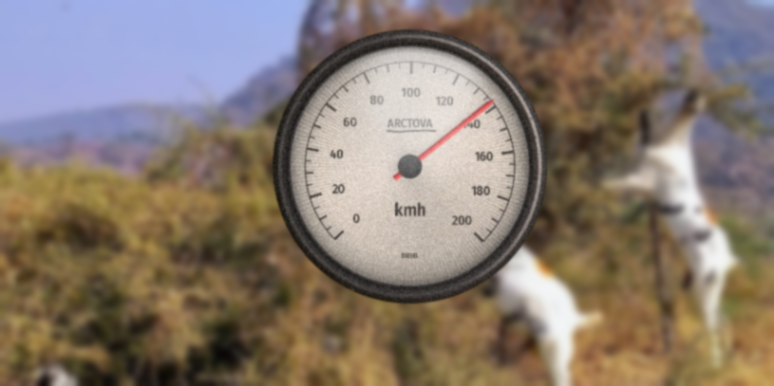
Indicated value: 137.5 km/h
